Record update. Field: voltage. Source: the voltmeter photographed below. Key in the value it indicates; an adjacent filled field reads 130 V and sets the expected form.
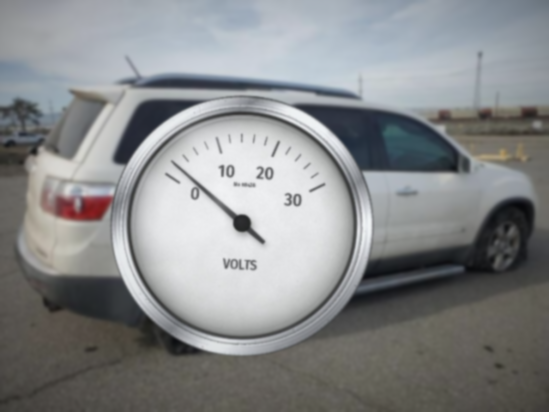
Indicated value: 2 V
